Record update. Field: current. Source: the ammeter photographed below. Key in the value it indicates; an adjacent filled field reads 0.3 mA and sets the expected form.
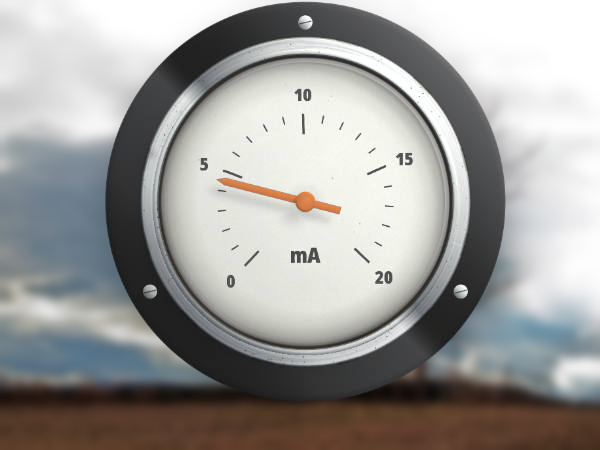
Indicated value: 4.5 mA
